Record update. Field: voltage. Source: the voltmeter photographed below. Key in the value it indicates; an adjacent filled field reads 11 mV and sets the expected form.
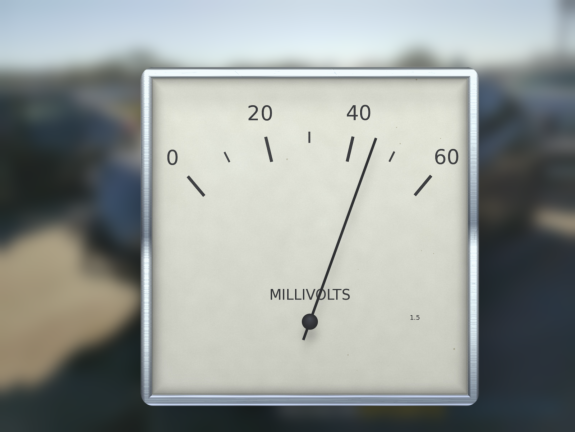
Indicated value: 45 mV
